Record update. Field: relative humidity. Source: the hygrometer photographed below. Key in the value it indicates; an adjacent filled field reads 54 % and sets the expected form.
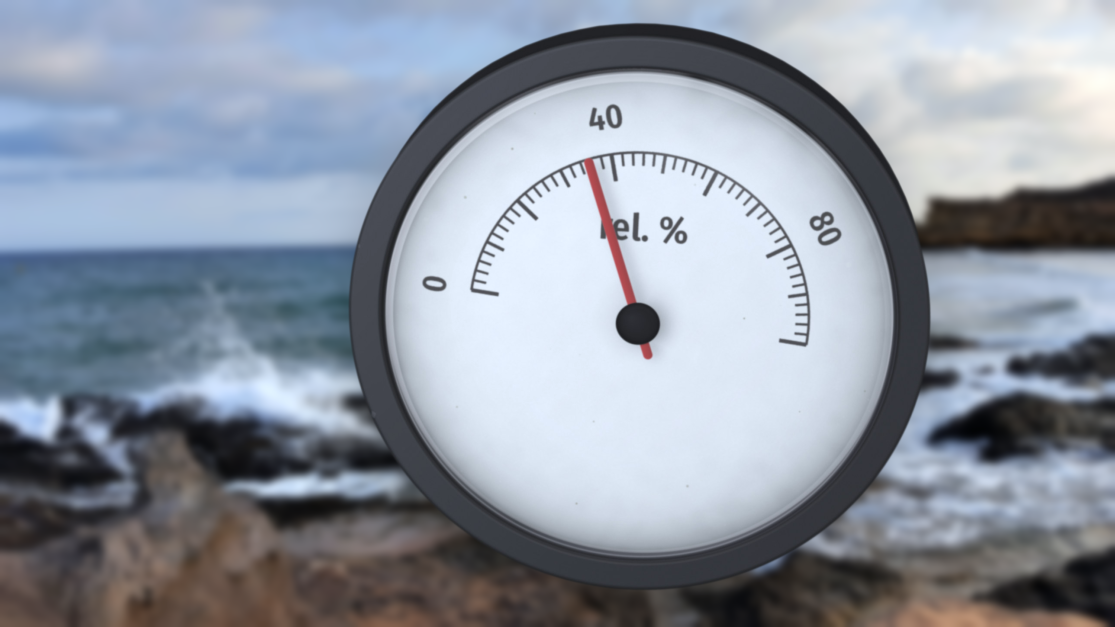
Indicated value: 36 %
